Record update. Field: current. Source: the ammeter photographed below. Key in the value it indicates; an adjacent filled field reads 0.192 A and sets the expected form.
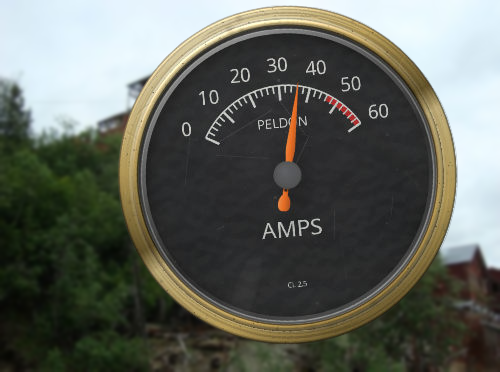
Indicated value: 36 A
